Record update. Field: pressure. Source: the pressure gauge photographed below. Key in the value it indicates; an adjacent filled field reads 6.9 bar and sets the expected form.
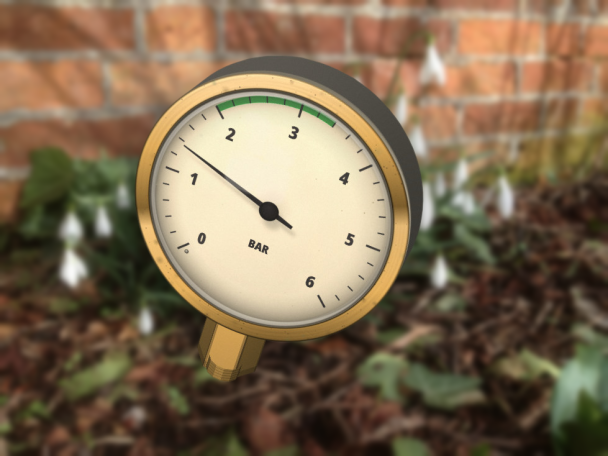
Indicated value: 1.4 bar
